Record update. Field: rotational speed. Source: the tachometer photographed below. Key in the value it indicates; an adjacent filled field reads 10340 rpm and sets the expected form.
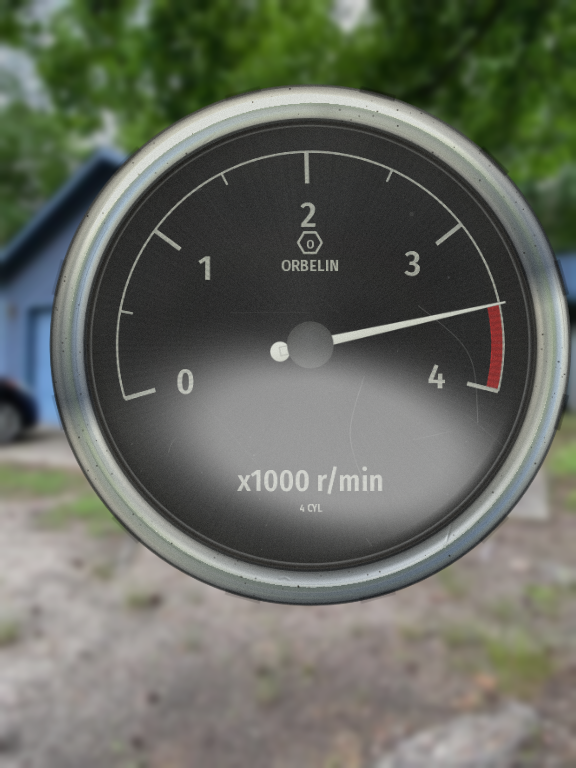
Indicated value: 3500 rpm
